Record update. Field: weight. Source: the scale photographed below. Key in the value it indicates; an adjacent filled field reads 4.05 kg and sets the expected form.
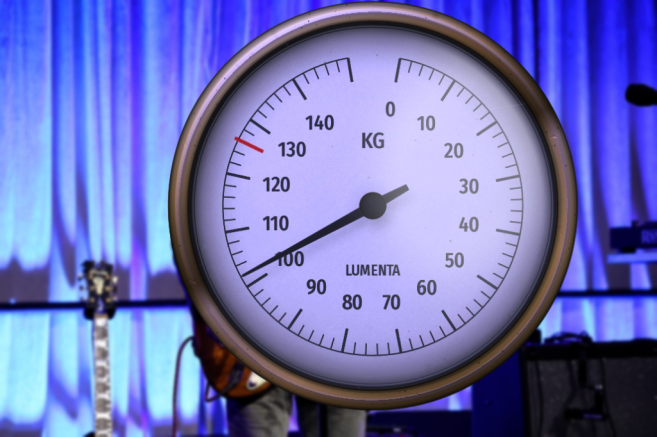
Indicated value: 102 kg
